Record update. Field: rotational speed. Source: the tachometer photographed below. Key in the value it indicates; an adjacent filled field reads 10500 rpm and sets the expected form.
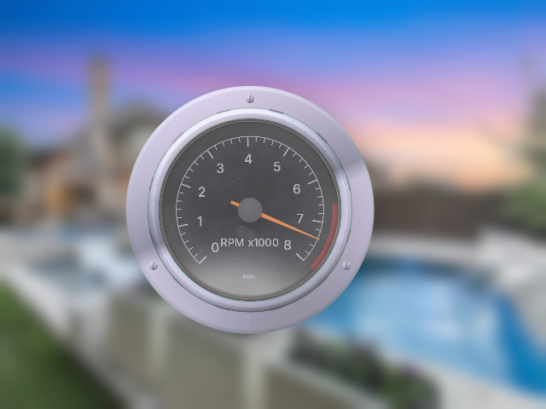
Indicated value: 7400 rpm
